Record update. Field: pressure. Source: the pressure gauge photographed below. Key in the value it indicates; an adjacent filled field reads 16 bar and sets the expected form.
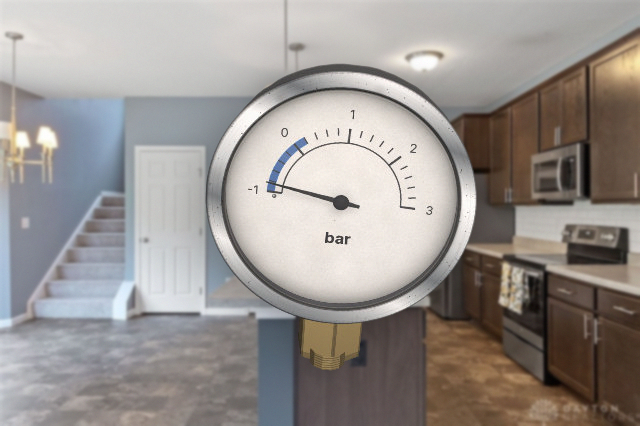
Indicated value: -0.8 bar
